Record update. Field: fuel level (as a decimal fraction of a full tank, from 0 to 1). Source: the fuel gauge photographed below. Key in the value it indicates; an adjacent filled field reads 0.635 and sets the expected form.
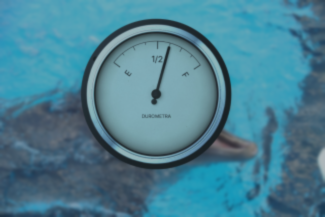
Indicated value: 0.625
